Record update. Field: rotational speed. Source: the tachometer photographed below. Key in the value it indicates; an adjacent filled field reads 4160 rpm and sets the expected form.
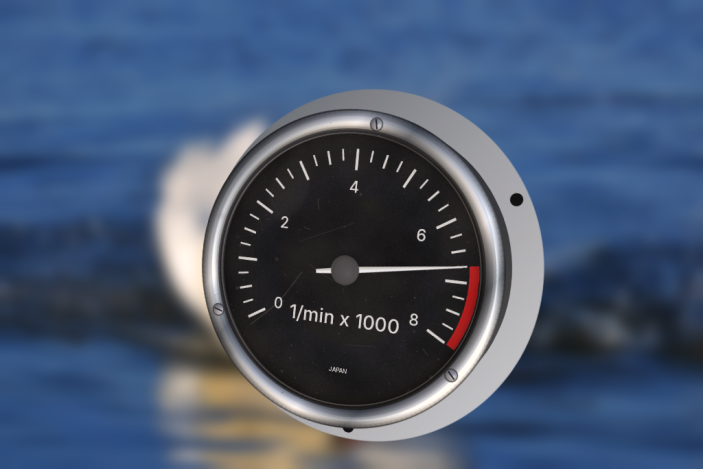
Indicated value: 6750 rpm
